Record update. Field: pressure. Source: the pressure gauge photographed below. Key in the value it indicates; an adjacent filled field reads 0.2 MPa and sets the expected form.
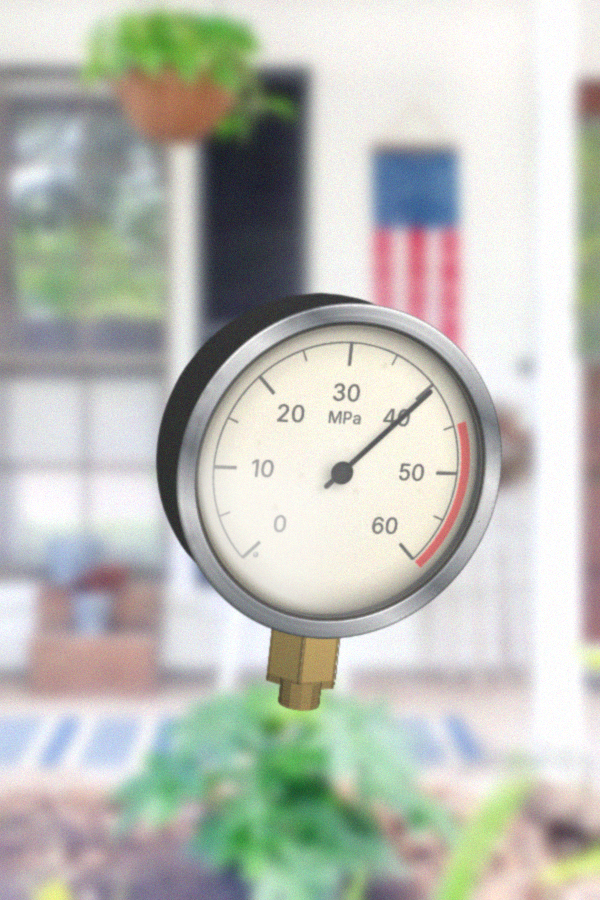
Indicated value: 40 MPa
